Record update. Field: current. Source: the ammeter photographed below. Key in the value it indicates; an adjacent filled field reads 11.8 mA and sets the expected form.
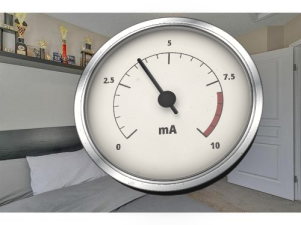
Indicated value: 3.75 mA
